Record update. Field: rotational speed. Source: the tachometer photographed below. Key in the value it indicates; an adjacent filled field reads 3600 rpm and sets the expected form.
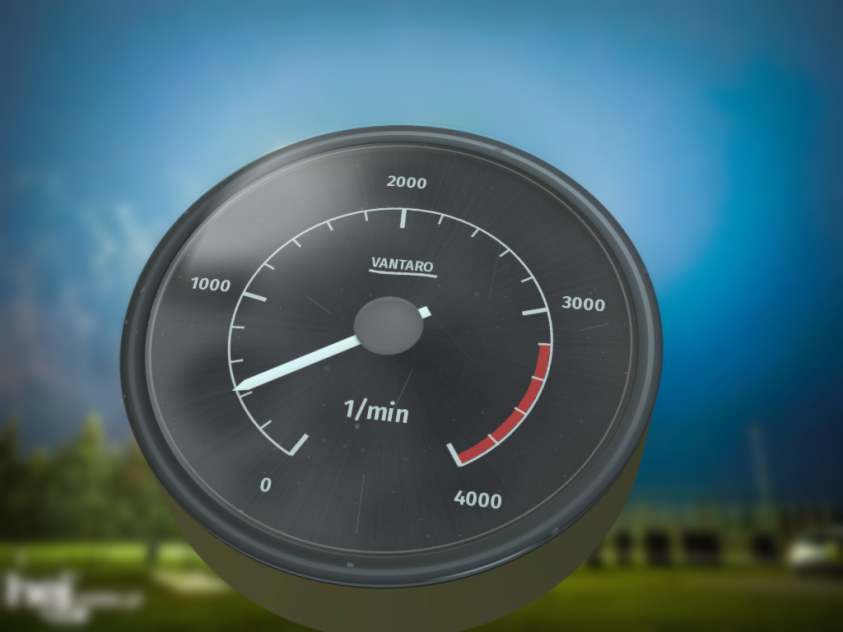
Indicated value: 400 rpm
